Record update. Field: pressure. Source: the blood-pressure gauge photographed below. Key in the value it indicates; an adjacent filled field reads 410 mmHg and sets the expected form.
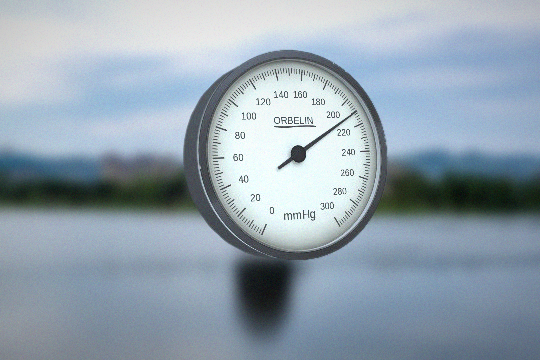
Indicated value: 210 mmHg
